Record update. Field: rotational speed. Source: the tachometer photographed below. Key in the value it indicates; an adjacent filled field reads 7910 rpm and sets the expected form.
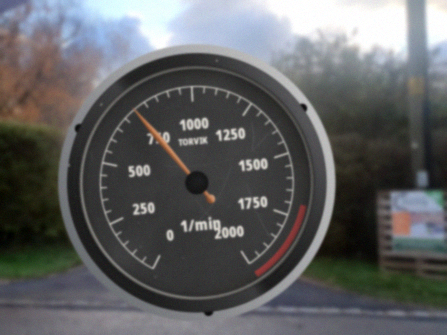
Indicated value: 750 rpm
